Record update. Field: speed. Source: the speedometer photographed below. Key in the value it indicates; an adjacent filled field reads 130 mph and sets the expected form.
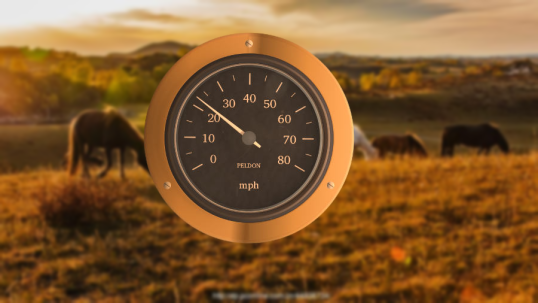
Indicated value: 22.5 mph
